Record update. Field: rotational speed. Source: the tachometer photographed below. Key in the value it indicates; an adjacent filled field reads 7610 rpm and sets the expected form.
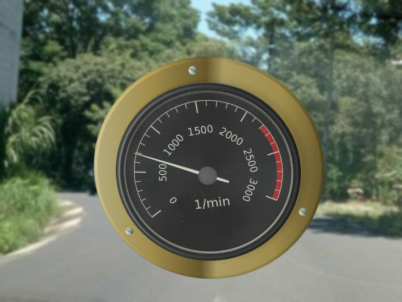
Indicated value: 700 rpm
